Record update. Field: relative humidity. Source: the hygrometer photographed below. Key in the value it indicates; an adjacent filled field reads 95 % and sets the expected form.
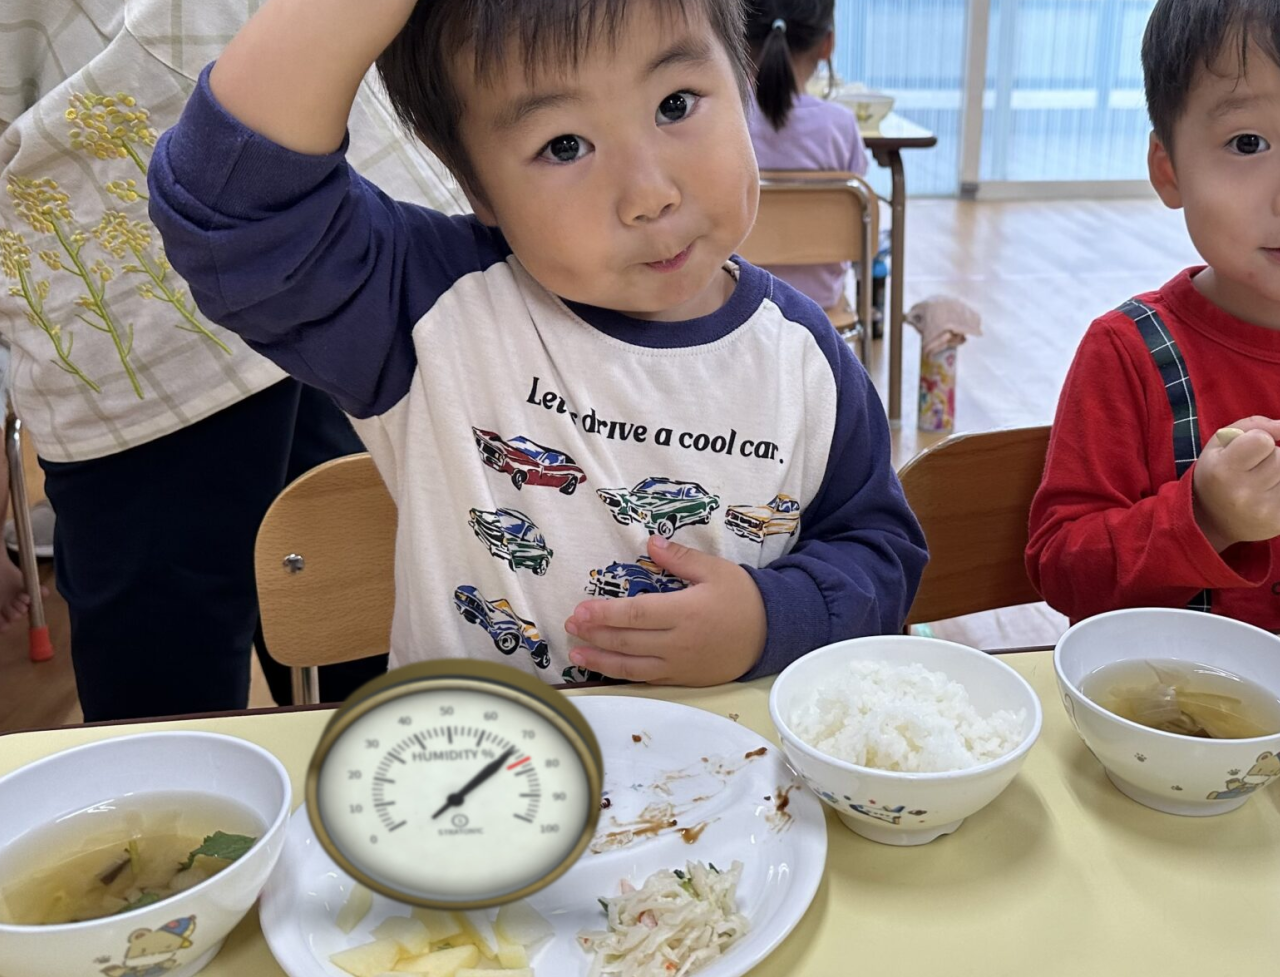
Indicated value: 70 %
